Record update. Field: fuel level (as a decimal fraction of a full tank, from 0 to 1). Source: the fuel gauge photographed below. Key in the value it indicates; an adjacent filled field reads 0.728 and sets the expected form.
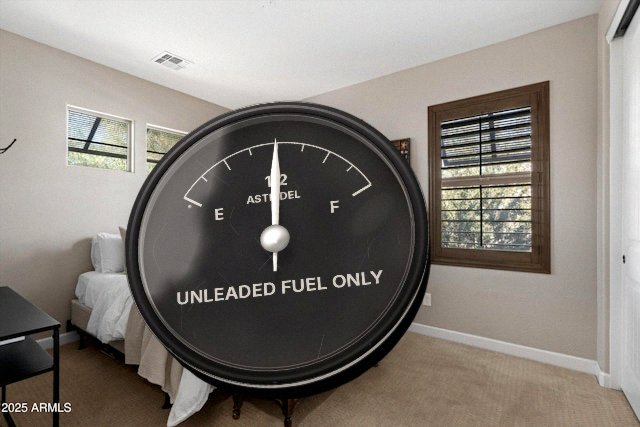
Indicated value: 0.5
